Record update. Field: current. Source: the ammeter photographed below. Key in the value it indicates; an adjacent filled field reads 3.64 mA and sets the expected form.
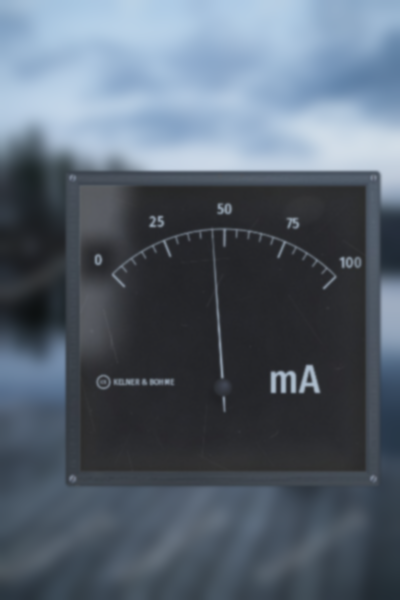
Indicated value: 45 mA
